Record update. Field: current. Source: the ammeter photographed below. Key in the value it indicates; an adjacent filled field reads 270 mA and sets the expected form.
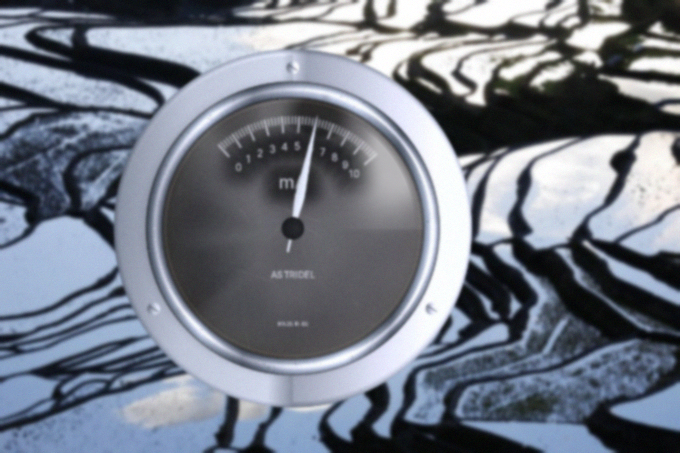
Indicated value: 6 mA
